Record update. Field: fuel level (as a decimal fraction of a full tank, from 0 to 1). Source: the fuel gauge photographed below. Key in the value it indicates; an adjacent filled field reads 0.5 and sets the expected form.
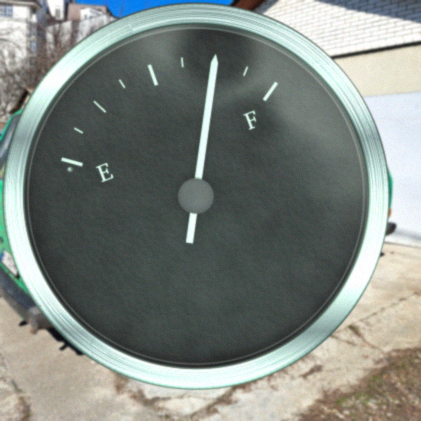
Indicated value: 0.75
